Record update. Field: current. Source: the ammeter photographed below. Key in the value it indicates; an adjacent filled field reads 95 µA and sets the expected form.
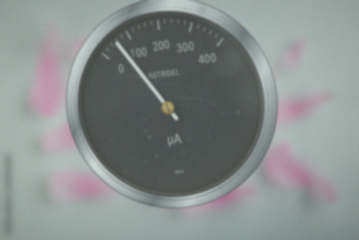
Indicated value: 60 µA
